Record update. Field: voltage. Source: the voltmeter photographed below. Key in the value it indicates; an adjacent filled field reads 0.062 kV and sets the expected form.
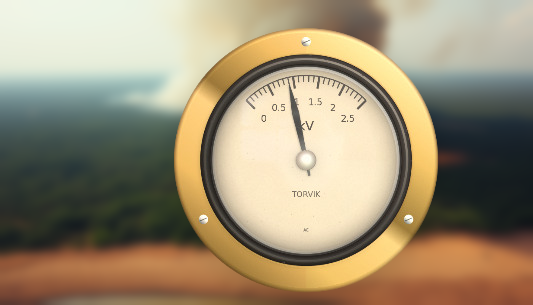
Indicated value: 0.9 kV
